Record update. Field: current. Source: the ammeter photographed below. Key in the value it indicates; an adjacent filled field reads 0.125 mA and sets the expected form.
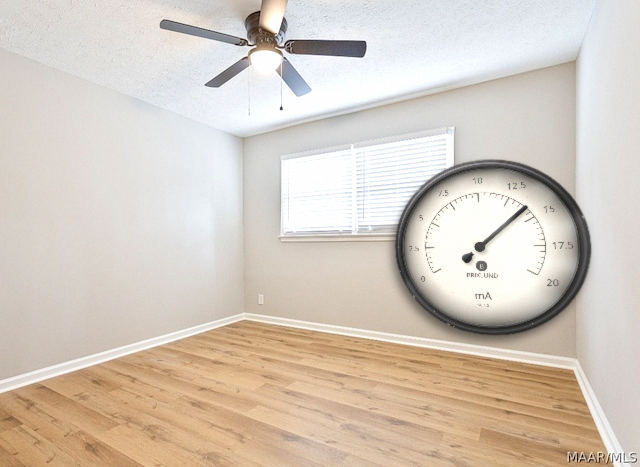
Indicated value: 14 mA
